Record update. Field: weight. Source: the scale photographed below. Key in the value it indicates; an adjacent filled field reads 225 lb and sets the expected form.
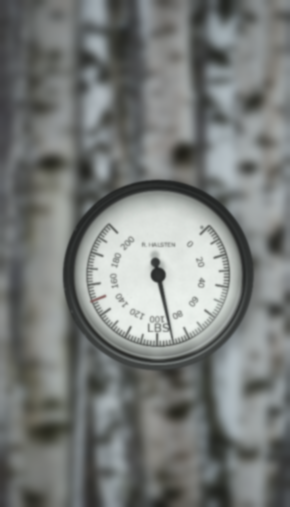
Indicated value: 90 lb
